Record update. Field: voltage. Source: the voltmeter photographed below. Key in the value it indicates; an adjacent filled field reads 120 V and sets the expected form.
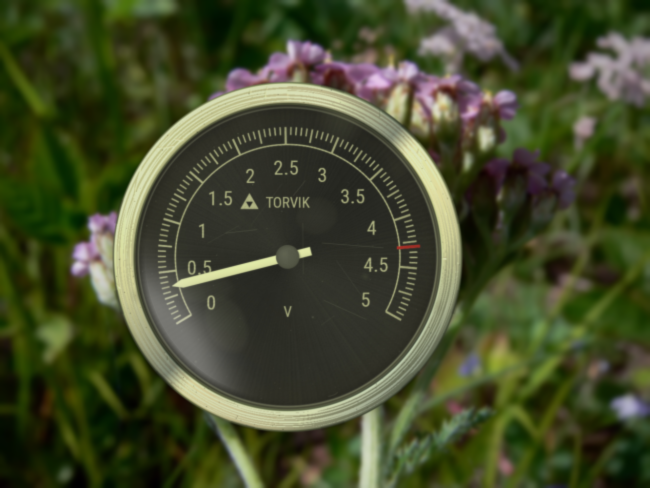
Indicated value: 0.35 V
